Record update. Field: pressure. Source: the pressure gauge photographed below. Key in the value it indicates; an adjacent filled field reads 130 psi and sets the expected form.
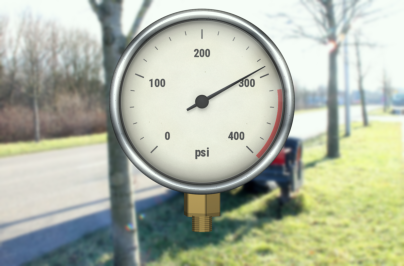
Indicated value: 290 psi
